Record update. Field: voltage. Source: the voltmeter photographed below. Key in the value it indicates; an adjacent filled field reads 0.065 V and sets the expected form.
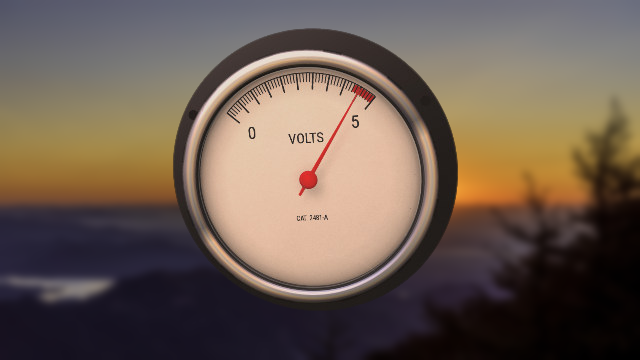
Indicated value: 4.5 V
